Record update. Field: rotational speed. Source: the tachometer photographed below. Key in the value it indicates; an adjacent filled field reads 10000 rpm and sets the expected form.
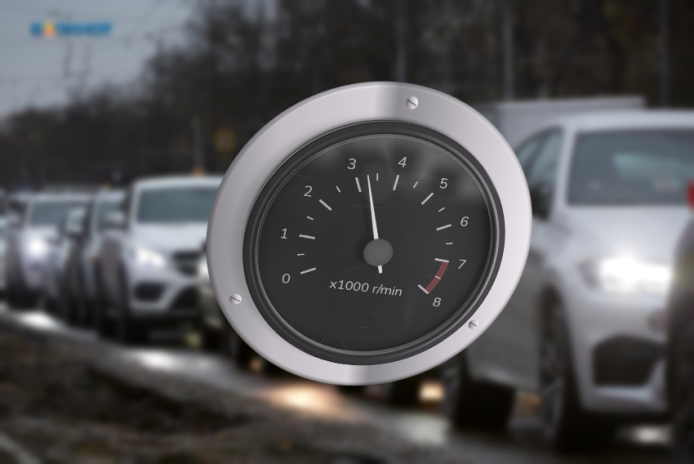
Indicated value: 3250 rpm
